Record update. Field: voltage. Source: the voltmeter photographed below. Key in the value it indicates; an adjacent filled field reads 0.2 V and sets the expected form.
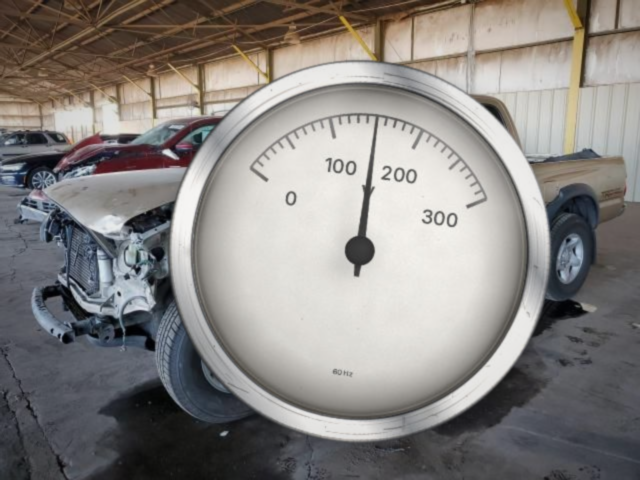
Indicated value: 150 V
